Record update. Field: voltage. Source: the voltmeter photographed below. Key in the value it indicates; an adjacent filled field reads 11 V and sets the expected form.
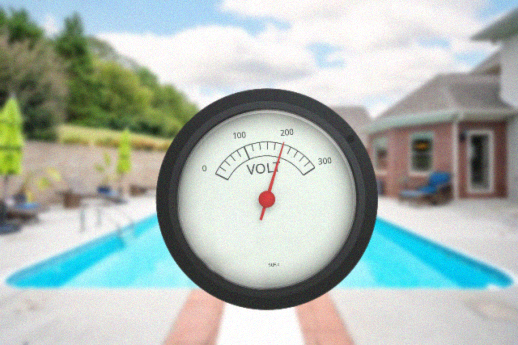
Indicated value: 200 V
